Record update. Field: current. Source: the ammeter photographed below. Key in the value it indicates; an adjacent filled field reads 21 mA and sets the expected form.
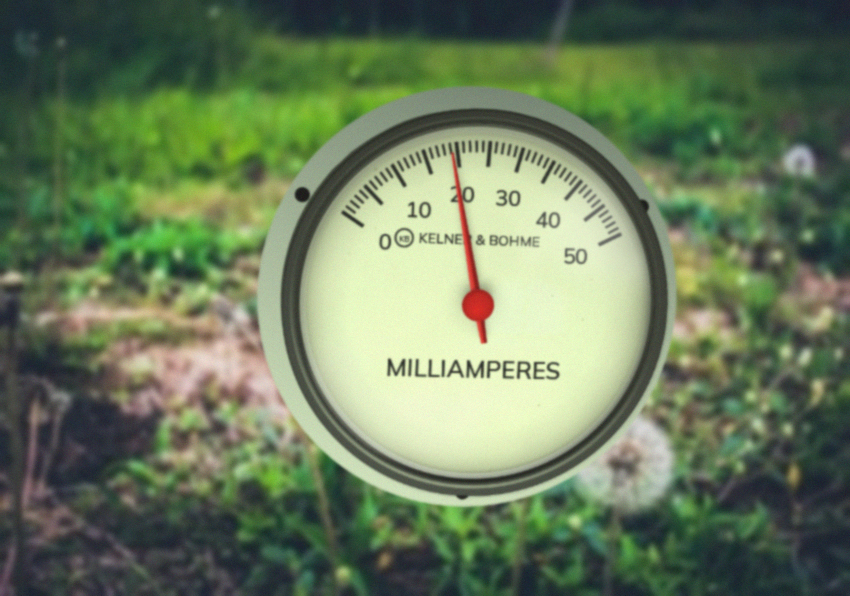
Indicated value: 19 mA
